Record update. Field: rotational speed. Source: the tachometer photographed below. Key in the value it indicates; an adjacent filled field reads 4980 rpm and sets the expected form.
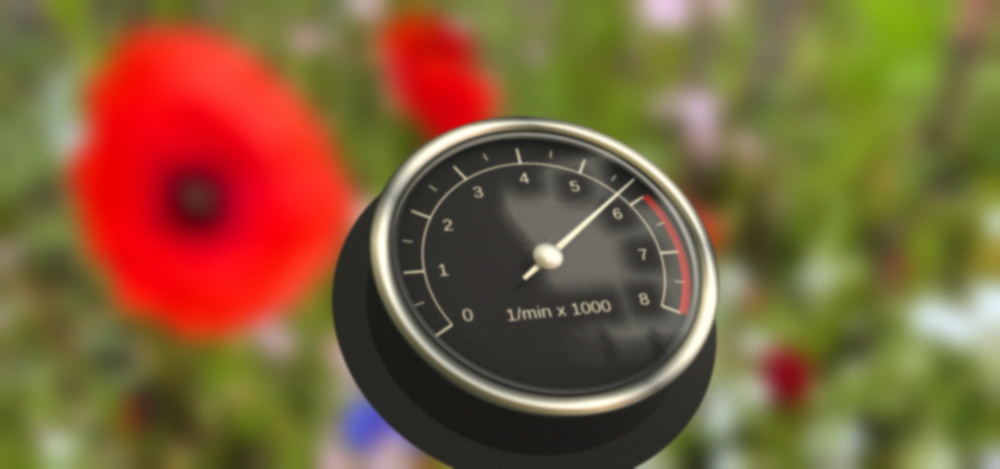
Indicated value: 5750 rpm
